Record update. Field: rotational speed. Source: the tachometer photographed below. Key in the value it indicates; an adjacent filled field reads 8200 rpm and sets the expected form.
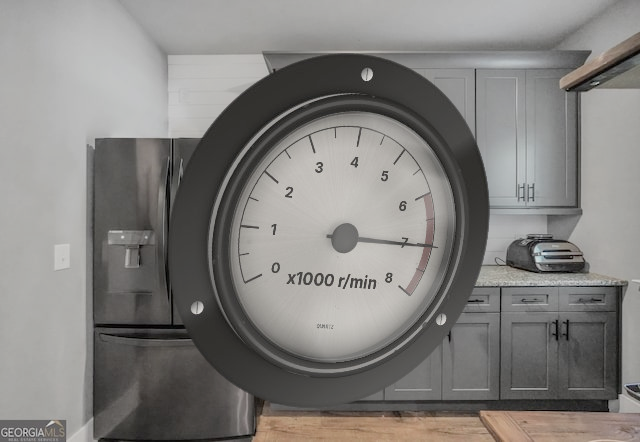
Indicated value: 7000 rpm
